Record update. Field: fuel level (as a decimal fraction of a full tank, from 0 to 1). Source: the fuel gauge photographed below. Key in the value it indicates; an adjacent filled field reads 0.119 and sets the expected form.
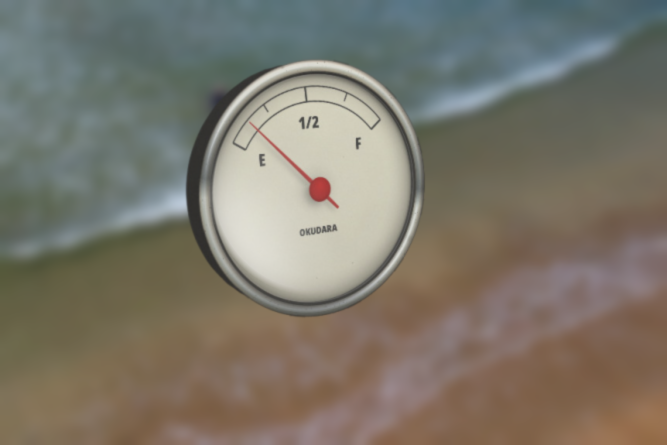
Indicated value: 0.125
